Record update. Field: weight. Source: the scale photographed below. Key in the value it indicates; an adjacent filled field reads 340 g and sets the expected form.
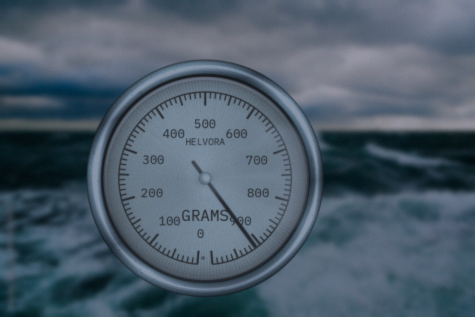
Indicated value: 910 g
